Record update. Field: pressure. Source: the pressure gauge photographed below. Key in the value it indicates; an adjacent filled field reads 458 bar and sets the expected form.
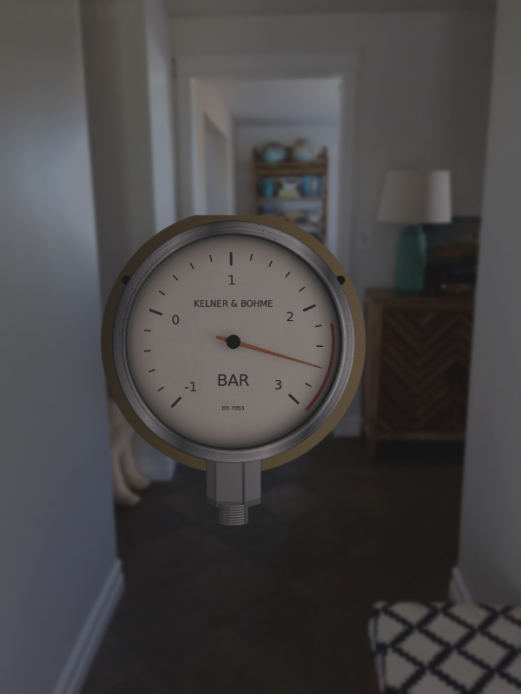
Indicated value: 2.6 bar
